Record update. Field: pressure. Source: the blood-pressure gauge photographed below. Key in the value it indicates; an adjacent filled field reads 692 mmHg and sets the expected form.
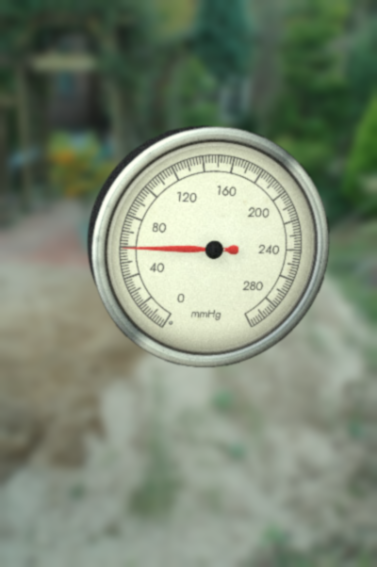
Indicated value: 60 mmHg
